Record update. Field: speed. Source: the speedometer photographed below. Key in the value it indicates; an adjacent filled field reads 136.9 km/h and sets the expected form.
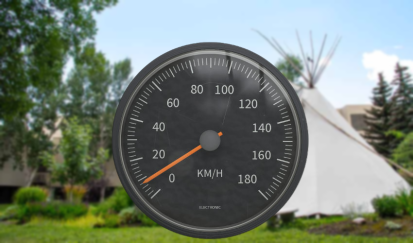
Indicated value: 8 km/h
